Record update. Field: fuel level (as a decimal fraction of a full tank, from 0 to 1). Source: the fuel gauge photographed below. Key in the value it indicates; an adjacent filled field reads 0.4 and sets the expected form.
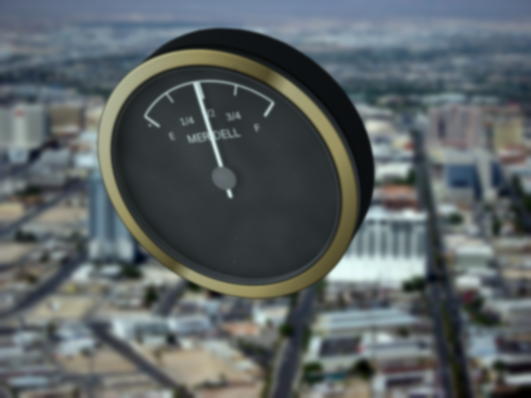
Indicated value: 0.5
